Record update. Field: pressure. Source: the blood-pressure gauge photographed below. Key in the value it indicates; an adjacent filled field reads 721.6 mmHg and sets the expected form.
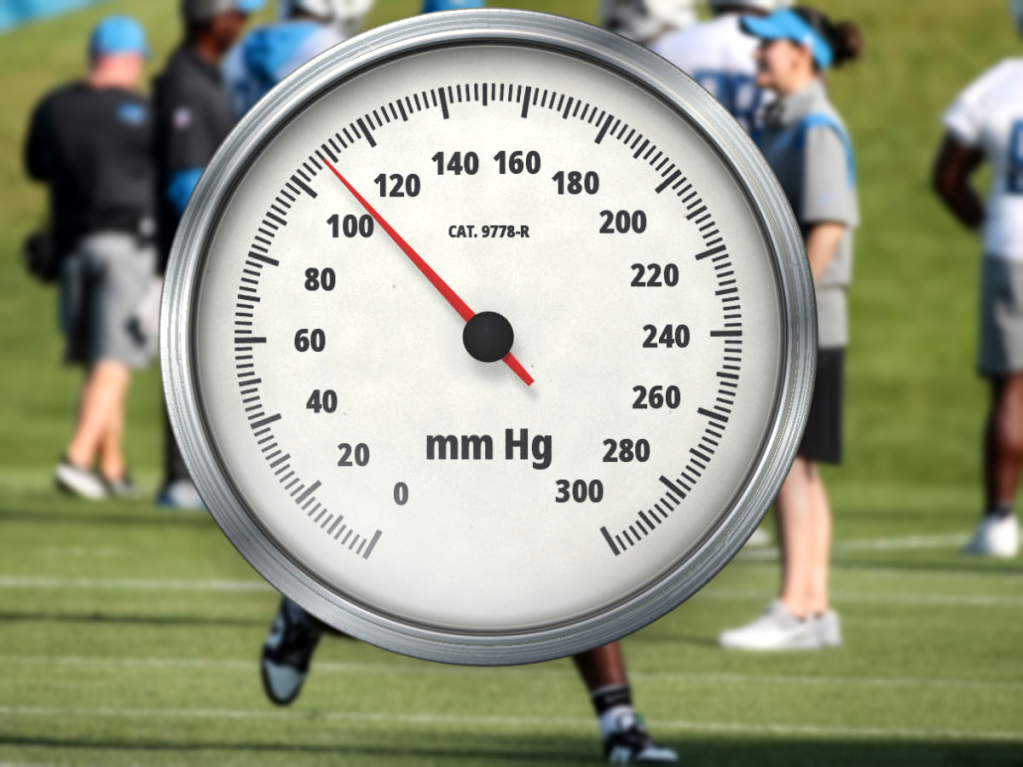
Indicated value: 108 mmHg
